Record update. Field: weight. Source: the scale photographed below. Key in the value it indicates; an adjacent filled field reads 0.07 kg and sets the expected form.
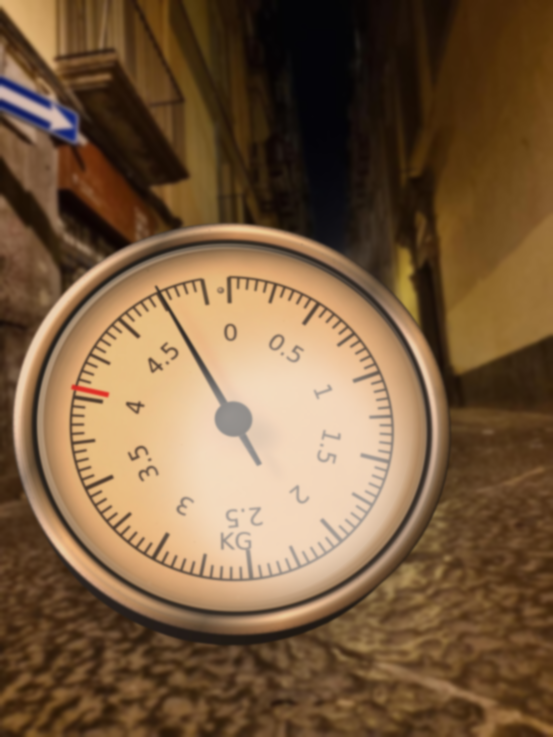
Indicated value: 4.75 kg
